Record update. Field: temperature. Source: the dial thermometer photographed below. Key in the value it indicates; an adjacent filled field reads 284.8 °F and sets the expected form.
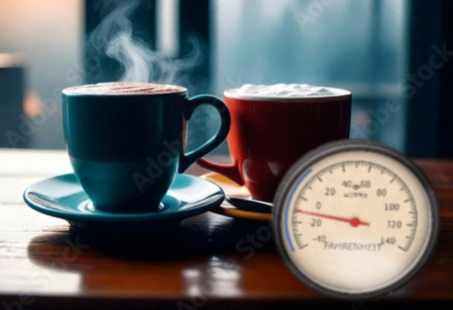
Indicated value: -10 °F
